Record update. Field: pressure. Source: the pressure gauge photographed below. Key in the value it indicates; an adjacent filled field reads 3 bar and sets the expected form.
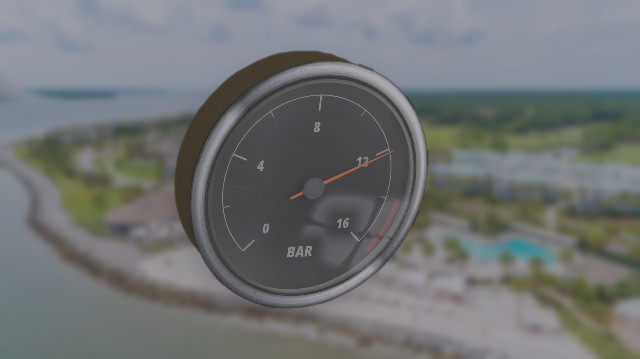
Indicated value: 12 bar
